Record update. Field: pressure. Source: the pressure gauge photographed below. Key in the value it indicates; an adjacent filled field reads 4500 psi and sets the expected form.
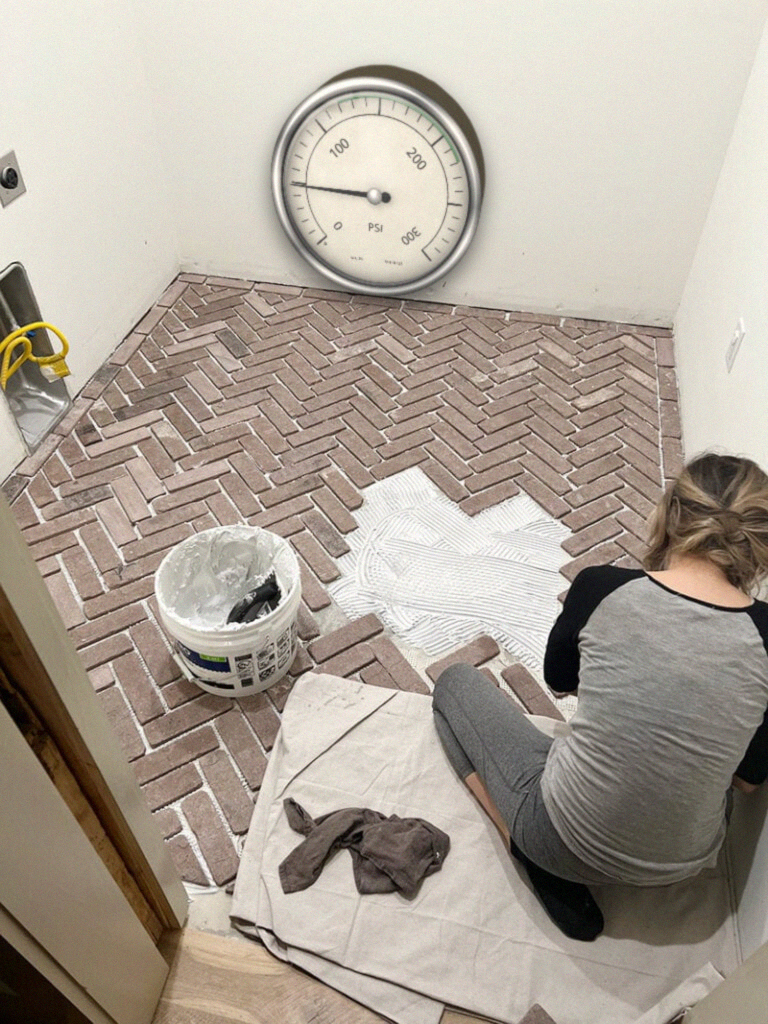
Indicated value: 50 psi
